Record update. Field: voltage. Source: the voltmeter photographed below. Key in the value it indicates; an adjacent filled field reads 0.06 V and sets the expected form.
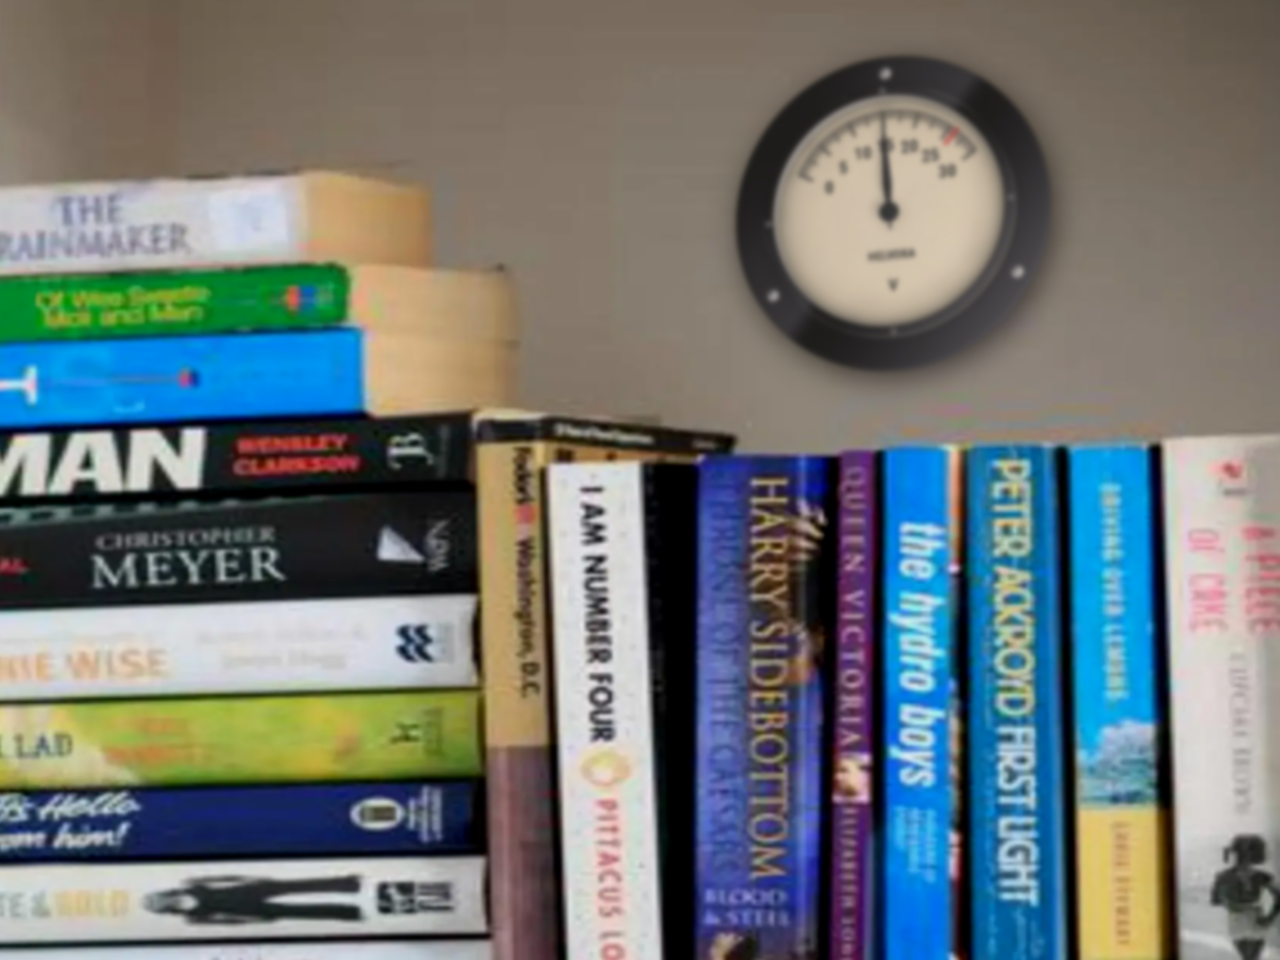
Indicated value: 15 V
